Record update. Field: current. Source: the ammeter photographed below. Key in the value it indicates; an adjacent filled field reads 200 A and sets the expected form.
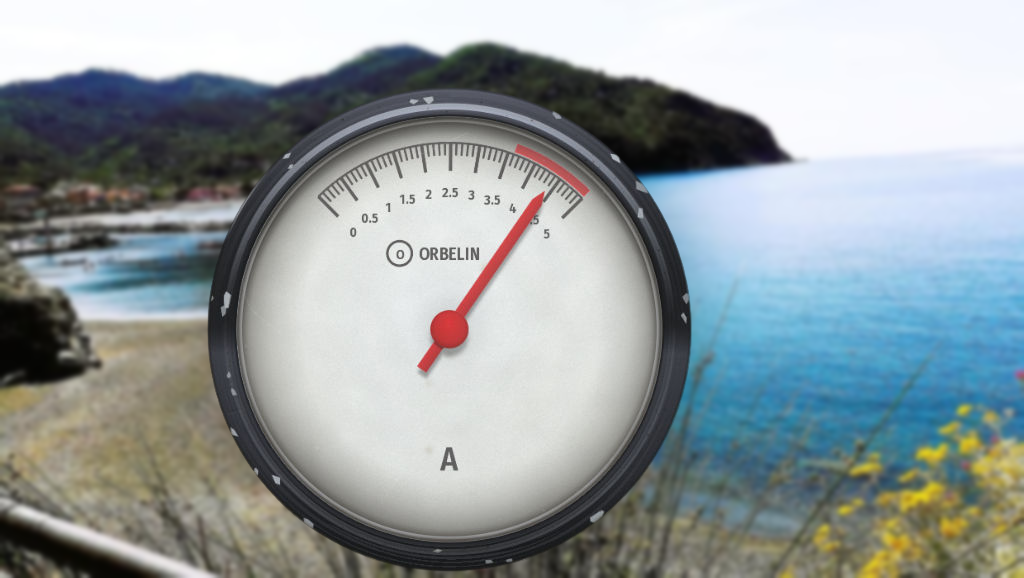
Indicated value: 4.4 A
